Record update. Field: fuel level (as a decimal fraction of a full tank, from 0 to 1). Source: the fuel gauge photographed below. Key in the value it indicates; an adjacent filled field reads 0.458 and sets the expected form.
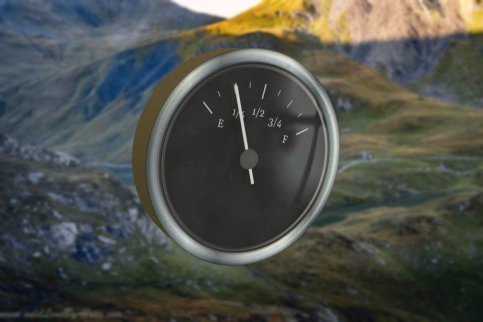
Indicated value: 0.25
